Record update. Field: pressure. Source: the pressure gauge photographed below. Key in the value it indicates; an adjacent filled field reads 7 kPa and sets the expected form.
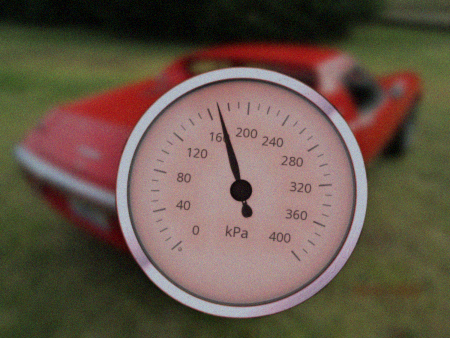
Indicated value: 170 kPa
